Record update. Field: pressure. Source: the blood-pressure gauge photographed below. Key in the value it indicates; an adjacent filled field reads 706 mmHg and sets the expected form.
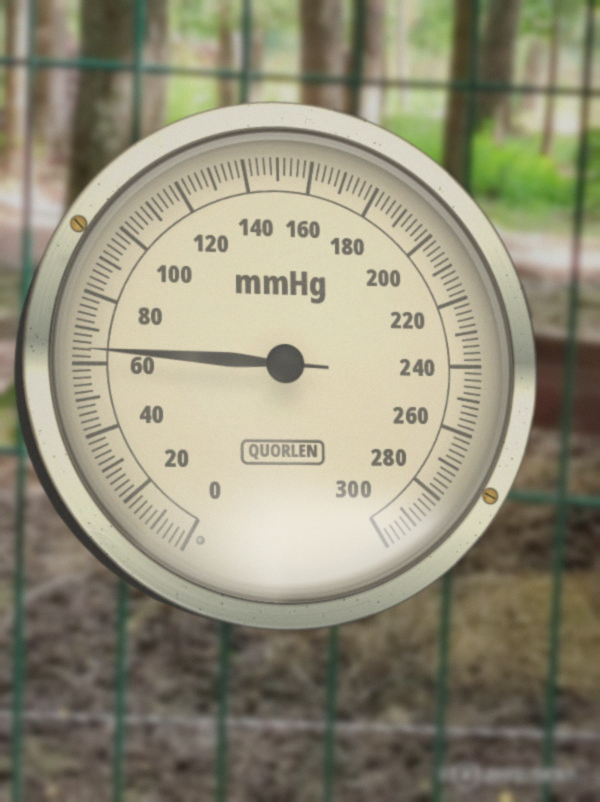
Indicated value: 64 mmHg
